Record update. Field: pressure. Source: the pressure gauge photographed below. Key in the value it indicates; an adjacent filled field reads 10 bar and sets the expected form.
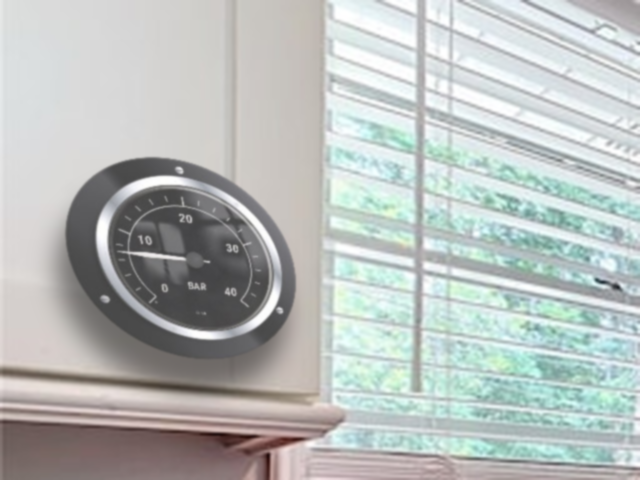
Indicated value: 7 bar
